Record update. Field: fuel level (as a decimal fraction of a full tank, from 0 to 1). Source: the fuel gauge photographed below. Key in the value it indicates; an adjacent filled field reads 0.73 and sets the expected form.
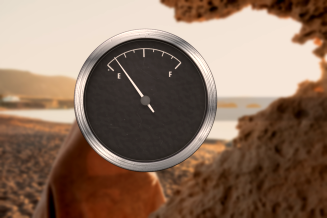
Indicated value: 0.125
